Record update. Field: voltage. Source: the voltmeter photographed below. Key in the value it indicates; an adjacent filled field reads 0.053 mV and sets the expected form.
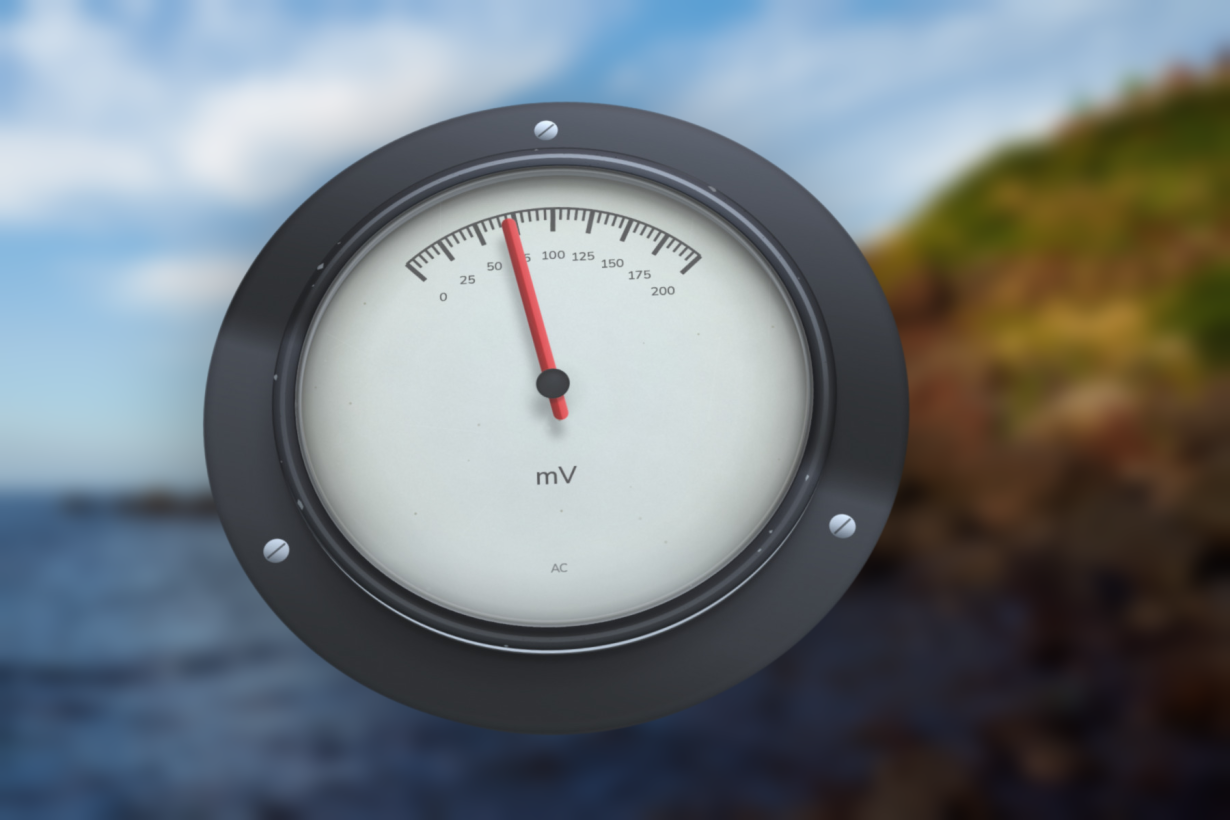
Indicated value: 70 mV
